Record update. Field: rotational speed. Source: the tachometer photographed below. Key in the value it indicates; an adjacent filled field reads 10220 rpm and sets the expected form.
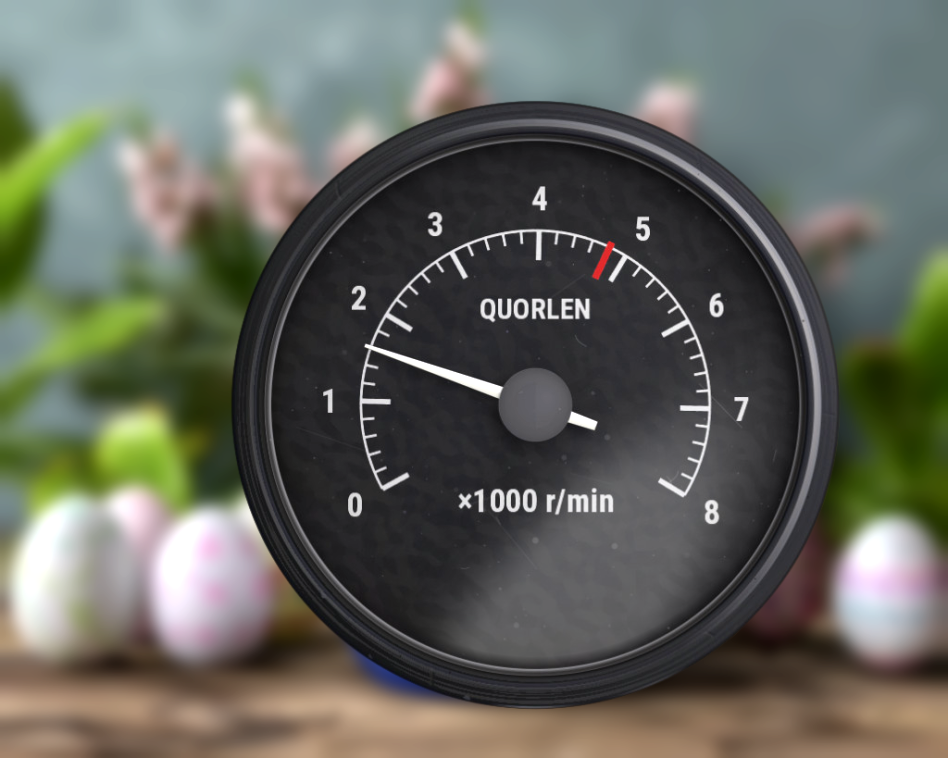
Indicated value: 1600 rpm
